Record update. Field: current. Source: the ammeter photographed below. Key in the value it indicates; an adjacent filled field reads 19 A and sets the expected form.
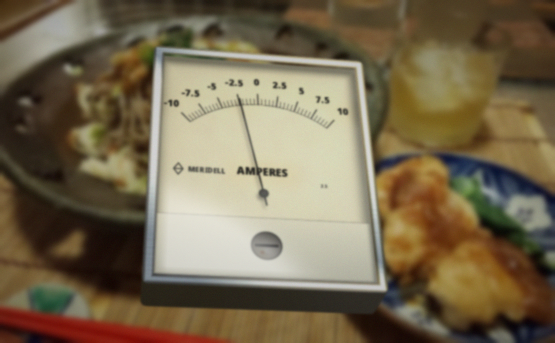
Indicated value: -2.5 A
